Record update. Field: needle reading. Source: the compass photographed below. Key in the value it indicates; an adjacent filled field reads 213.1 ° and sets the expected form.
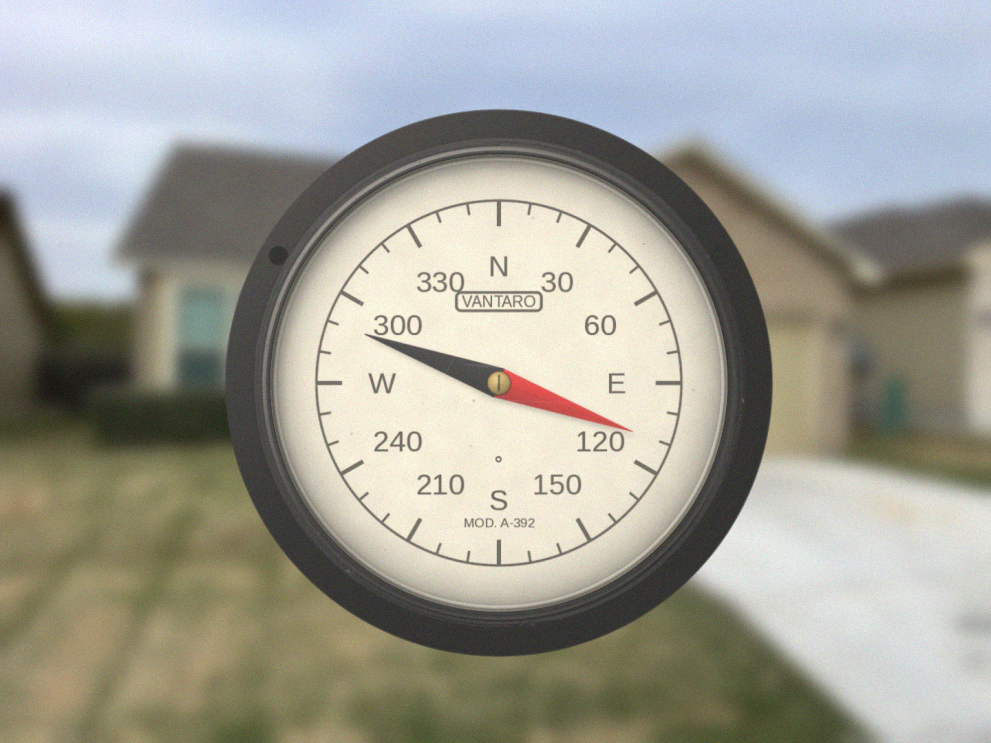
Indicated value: 110 °
